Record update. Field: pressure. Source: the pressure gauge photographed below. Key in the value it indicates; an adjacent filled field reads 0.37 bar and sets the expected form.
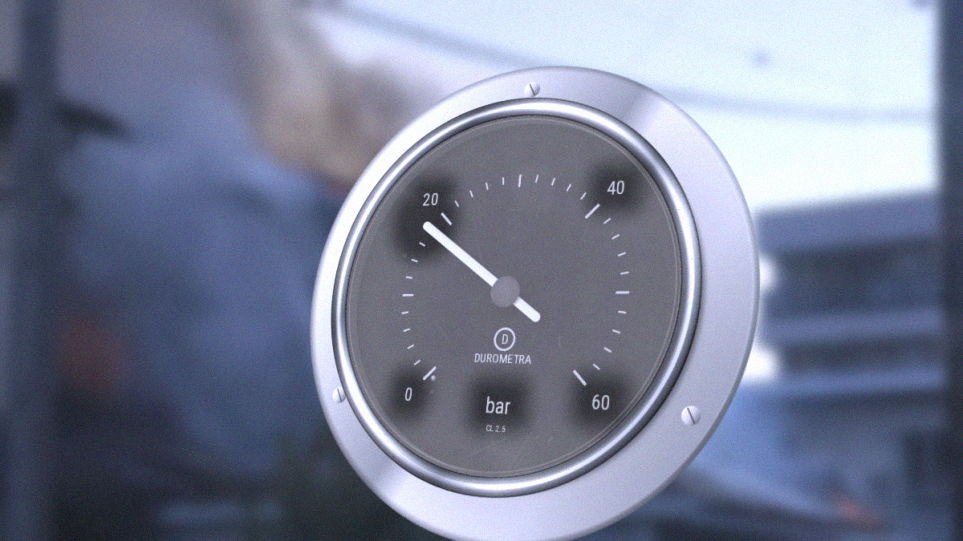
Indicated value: 18 bar
